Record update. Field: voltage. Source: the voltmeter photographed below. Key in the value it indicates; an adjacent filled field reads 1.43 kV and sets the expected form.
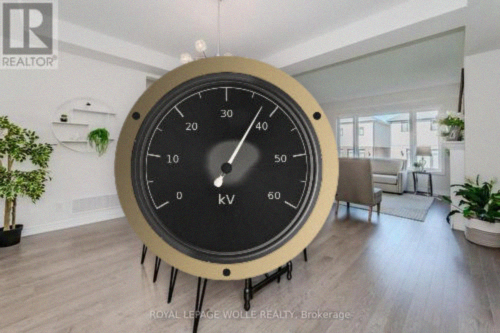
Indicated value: 37.5 kV
